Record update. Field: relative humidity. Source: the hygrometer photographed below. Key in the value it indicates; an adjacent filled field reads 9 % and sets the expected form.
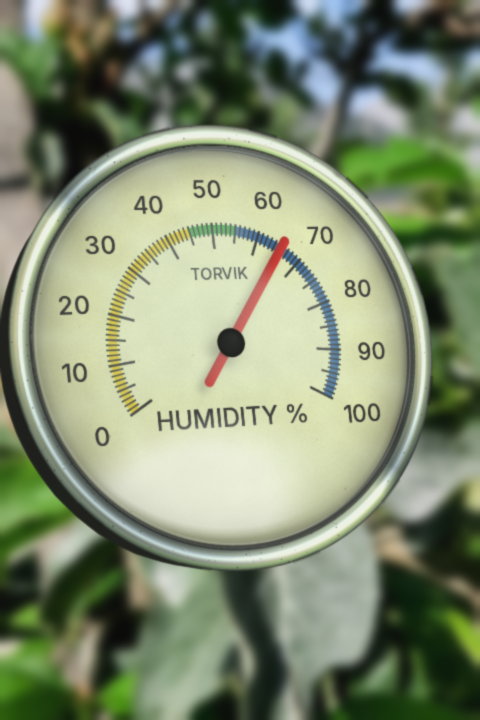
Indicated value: 65 %
